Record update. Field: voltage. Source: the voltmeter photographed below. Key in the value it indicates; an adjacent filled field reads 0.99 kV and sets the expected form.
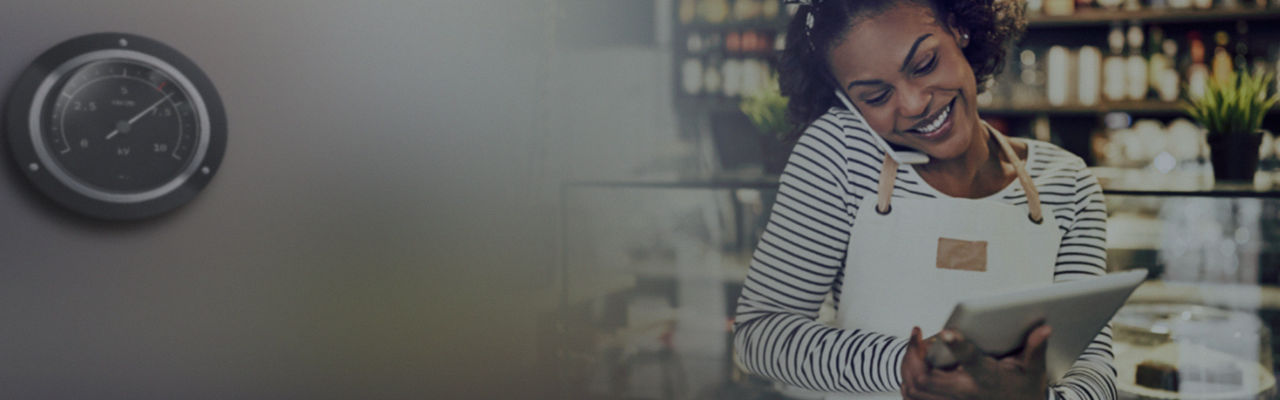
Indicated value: 7 kV
